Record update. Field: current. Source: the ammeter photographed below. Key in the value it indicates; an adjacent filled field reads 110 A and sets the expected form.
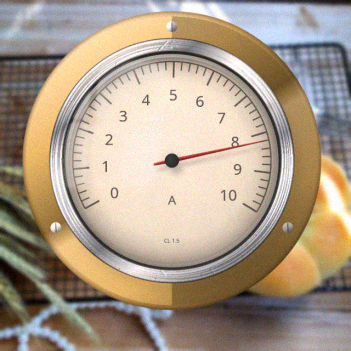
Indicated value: 8.2 A
